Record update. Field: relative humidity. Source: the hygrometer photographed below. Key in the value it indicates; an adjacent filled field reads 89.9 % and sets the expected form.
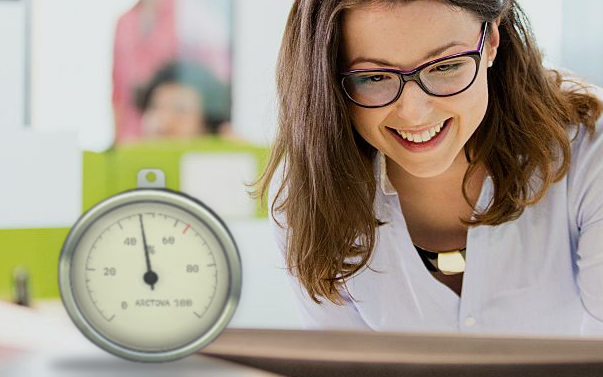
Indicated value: 48 %
